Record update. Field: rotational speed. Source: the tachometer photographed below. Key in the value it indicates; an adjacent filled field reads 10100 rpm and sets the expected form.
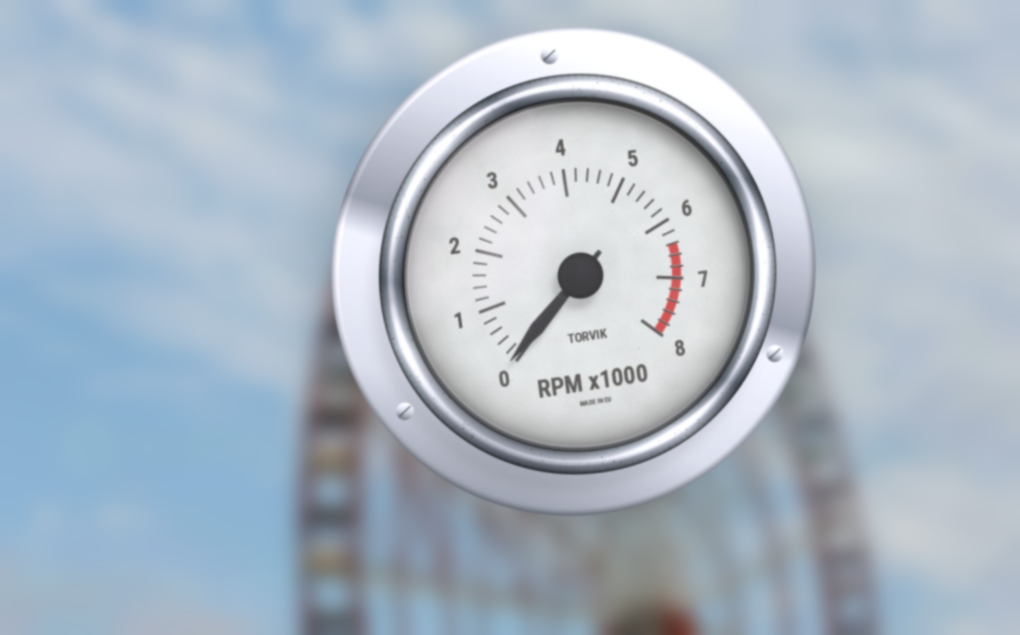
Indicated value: 100 rpm
